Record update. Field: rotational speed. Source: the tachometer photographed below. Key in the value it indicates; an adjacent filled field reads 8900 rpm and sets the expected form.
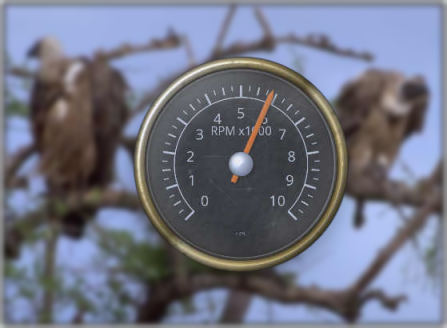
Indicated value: 5875 rpm
